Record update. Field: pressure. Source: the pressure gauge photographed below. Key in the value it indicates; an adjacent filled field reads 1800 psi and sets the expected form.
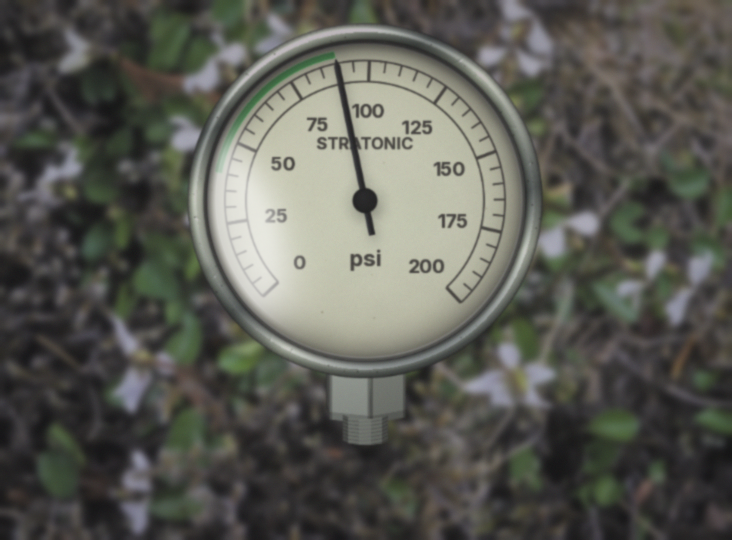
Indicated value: 90 psi
